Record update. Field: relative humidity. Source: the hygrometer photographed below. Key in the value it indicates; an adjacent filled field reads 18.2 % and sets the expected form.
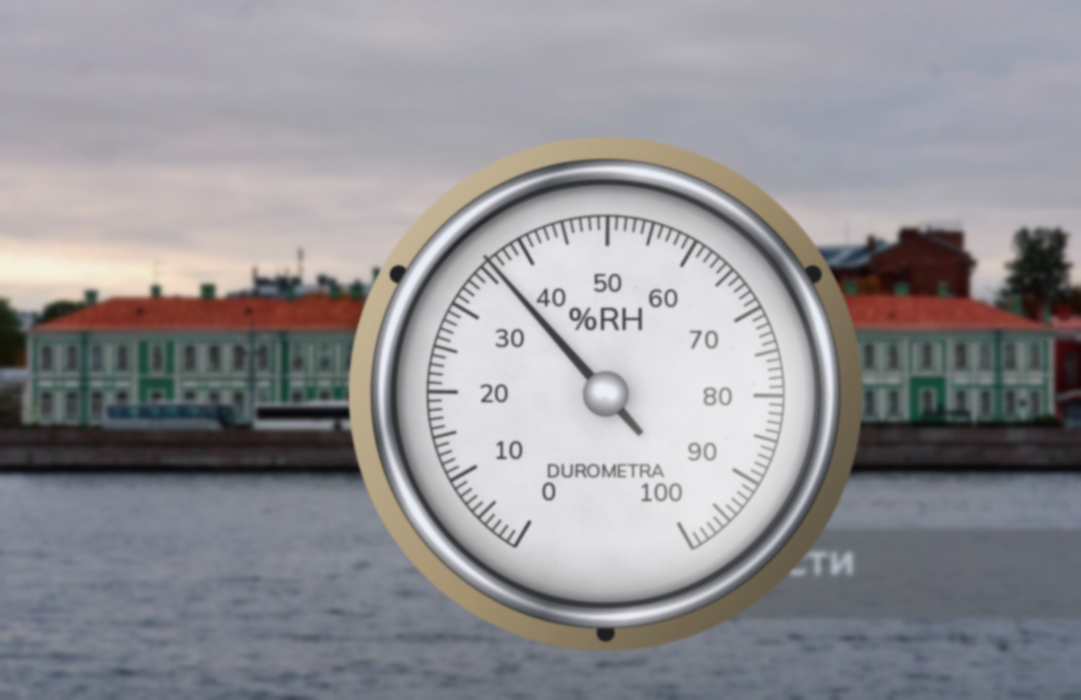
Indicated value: 36 %
